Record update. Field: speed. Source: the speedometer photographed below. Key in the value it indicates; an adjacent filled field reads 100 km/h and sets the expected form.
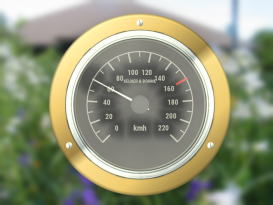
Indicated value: 60 km/h
